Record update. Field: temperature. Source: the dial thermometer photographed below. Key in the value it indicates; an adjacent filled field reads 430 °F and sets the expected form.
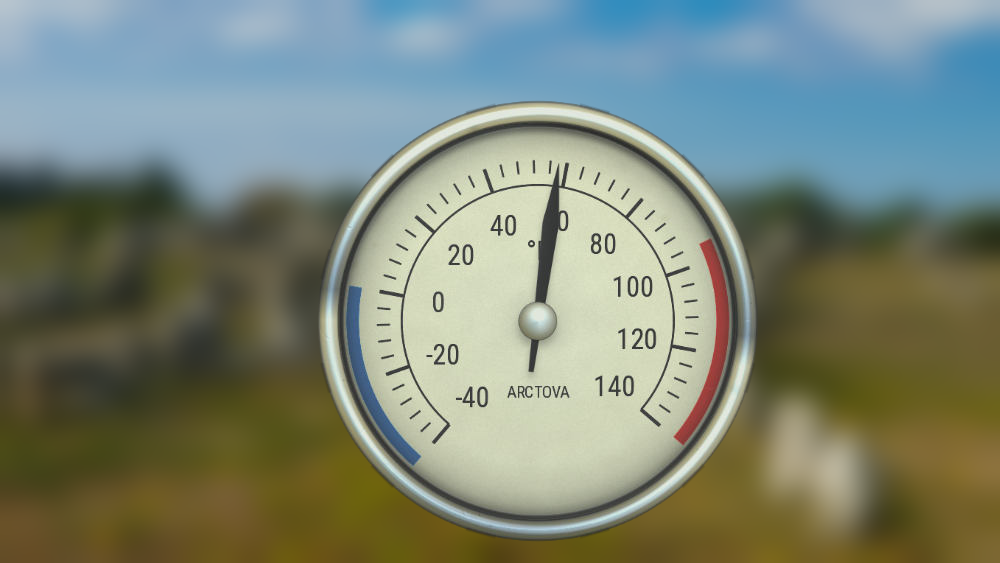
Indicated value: 58 °F
